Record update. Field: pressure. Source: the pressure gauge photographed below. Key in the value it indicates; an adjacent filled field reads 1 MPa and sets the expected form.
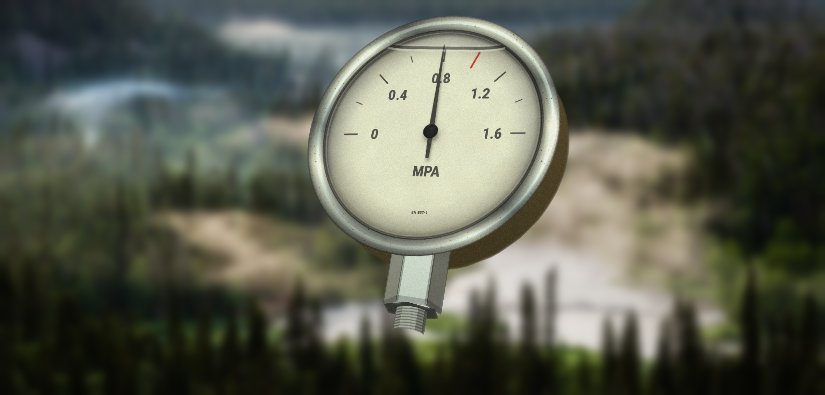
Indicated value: 0.8 MPa
